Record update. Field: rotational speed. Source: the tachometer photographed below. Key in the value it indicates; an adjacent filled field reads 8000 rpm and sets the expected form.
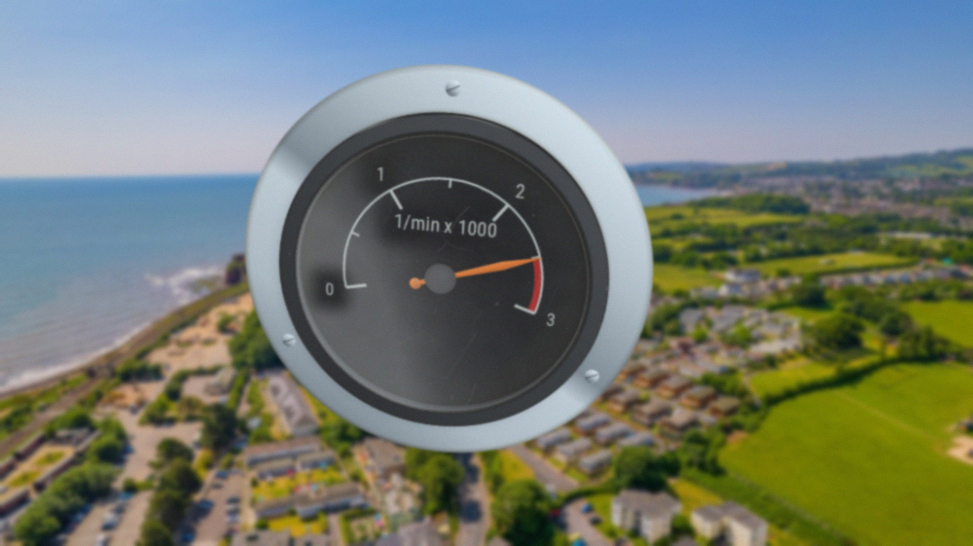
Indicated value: 2500 rpm
